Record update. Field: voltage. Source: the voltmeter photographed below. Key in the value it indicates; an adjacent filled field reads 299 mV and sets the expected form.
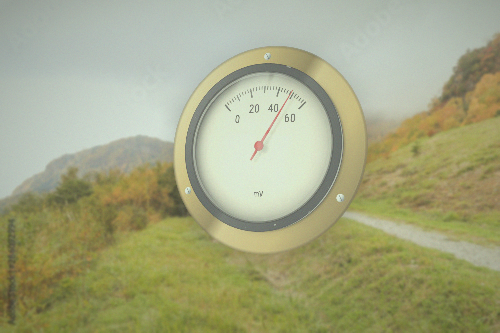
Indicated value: 50 mV
